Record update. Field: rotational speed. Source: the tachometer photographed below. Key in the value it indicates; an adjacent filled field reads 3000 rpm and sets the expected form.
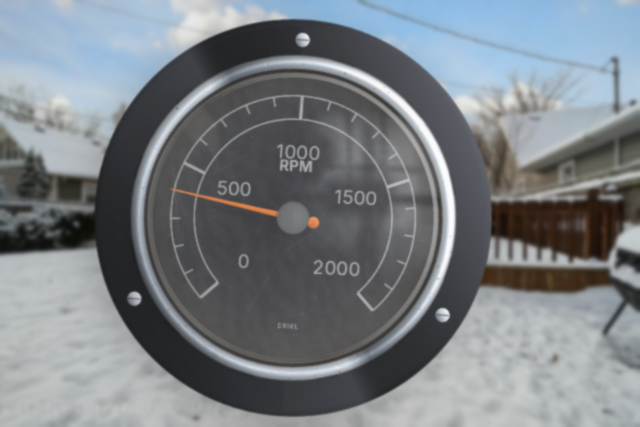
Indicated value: 400 rpm
